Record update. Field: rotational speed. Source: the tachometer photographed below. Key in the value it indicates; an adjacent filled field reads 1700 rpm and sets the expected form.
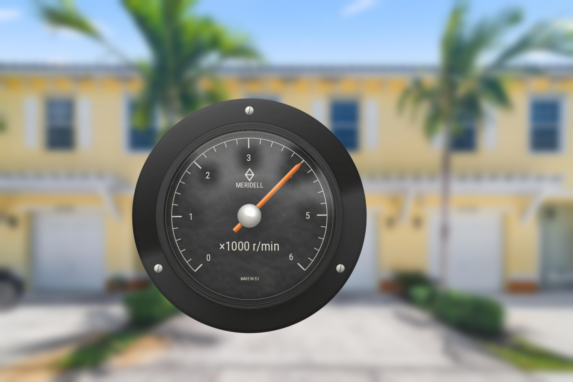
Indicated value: 4000 rpm
